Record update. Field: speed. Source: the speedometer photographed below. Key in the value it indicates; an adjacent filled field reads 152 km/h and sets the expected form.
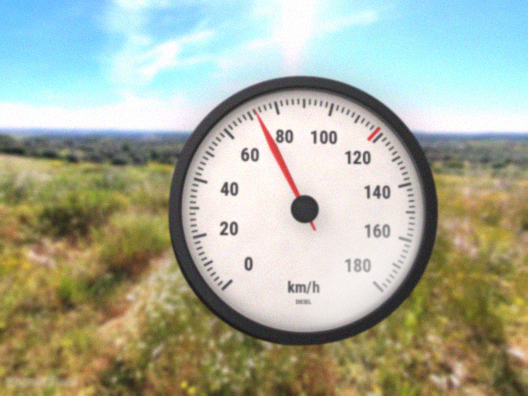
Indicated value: 72 km/h
